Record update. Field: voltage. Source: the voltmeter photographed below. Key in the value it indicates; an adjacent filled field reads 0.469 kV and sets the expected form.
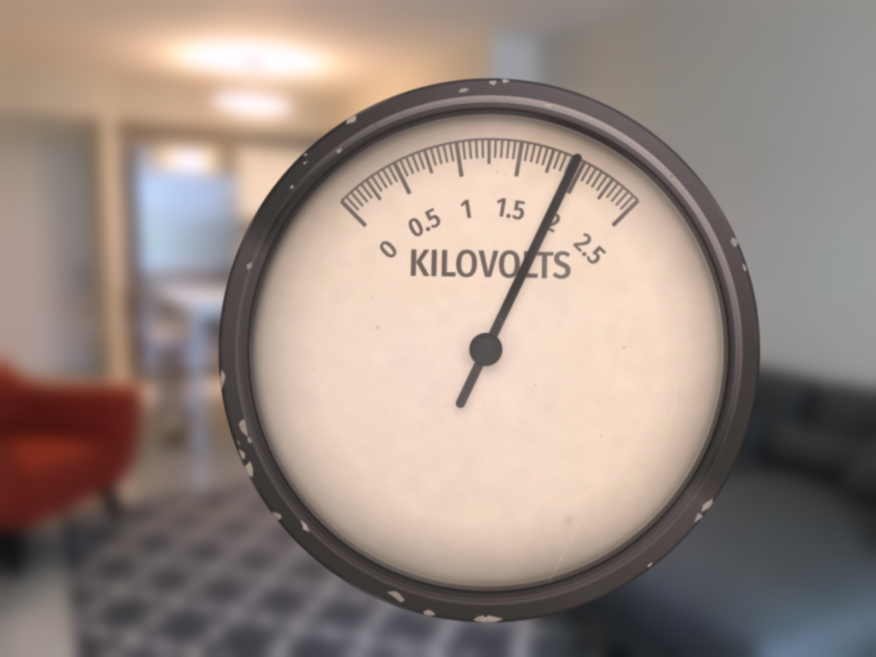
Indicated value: 1.95 kV
